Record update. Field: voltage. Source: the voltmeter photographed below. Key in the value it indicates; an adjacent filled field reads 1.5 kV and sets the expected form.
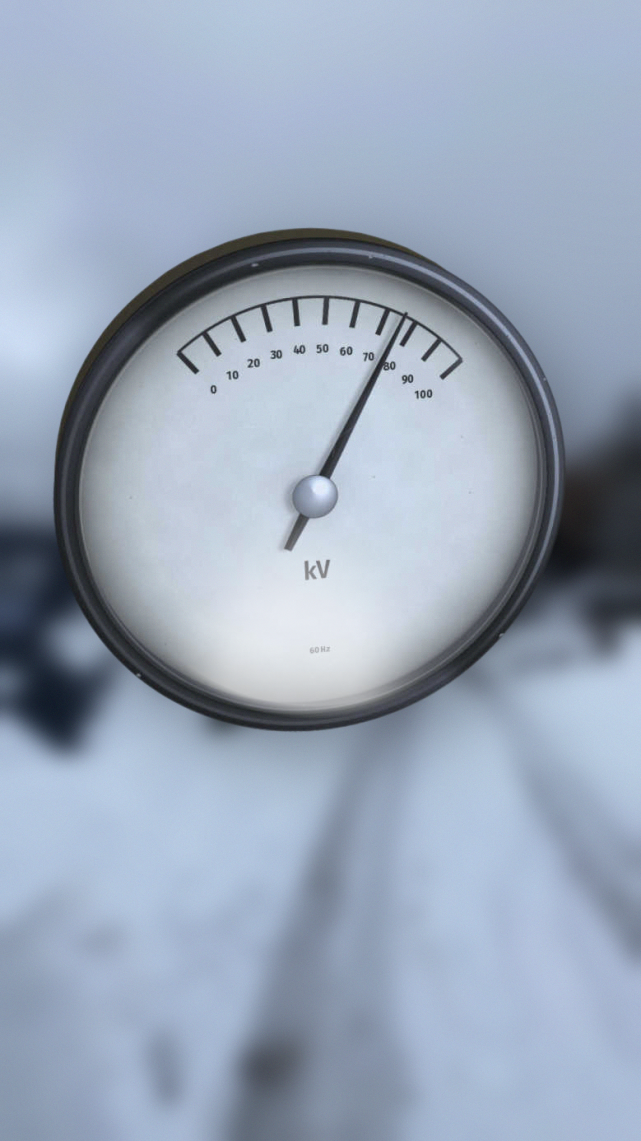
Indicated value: 75 kV
